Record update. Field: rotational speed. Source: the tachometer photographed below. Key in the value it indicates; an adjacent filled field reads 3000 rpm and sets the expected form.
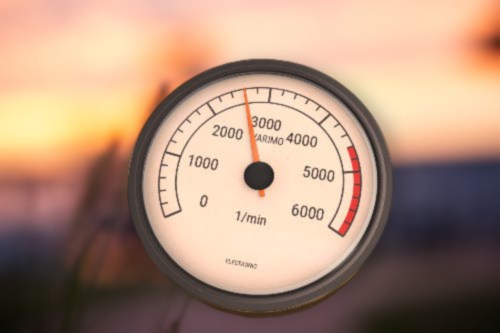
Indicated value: 2600 rpm
